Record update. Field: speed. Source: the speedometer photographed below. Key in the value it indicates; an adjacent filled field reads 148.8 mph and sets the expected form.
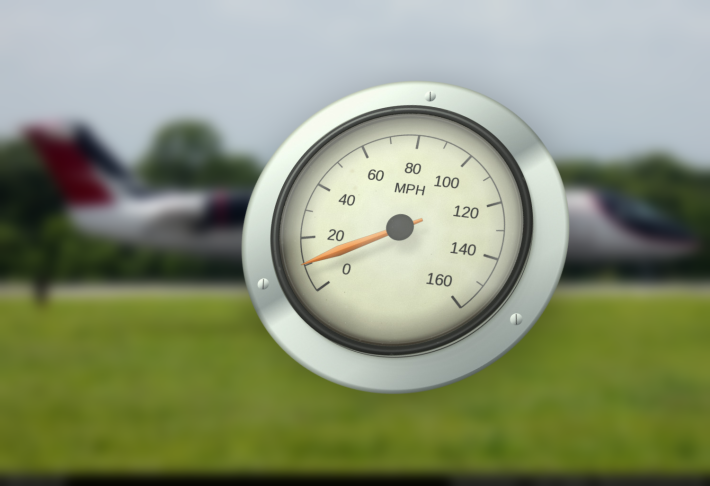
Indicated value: 10 mph
